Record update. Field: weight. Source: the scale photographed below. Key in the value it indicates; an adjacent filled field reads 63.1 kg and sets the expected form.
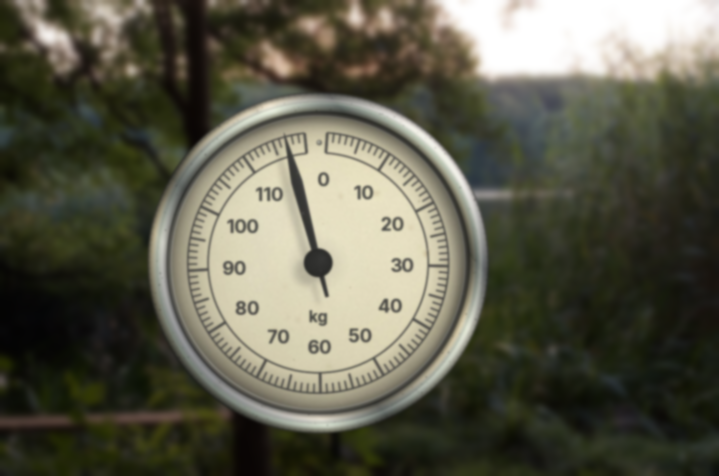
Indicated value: 117 kg
